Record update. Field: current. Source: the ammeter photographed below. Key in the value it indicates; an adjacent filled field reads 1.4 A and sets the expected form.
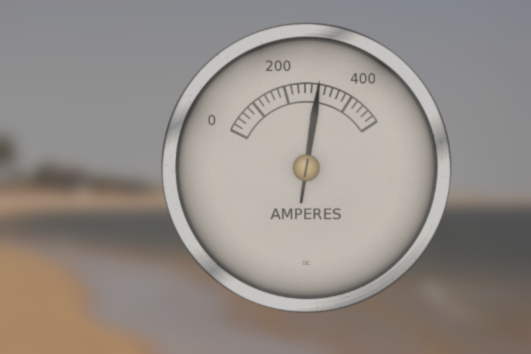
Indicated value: 300 A
